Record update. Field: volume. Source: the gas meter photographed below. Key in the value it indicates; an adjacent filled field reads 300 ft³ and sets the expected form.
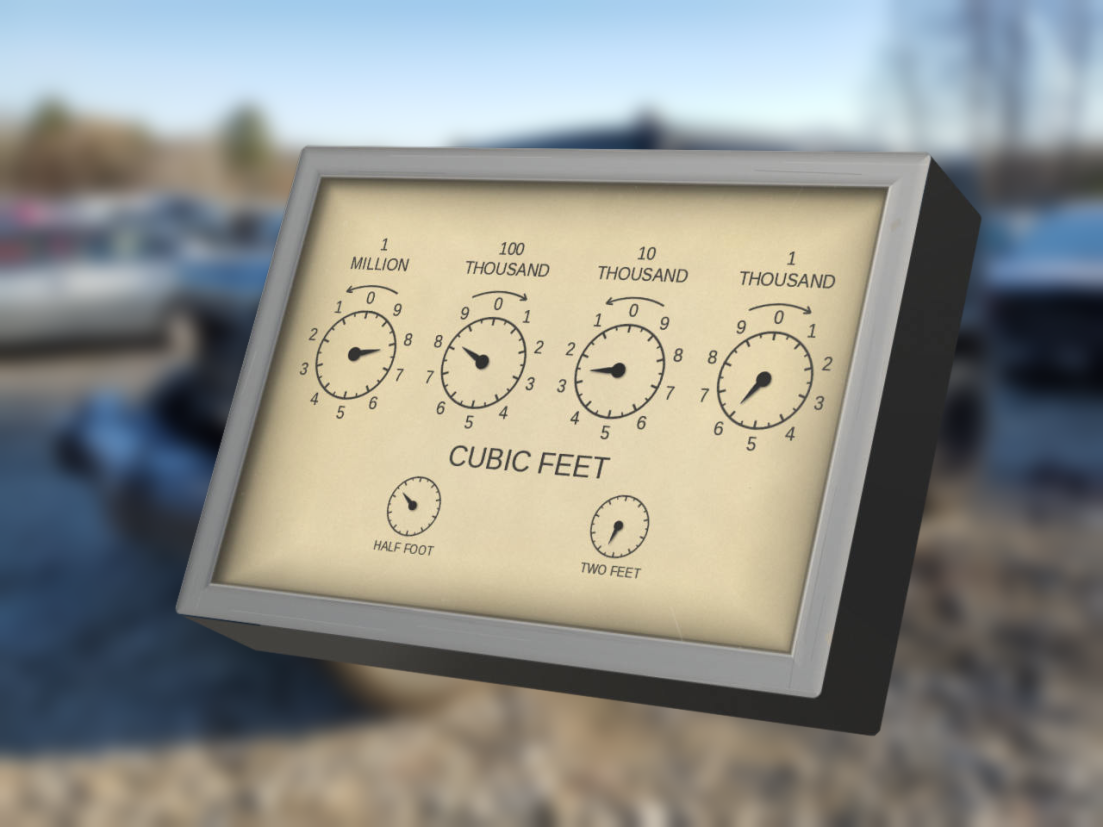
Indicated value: 782600 ft³
